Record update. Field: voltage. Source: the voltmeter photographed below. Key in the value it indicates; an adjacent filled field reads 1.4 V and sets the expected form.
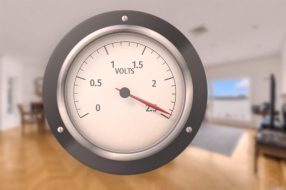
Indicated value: 2.45 V
